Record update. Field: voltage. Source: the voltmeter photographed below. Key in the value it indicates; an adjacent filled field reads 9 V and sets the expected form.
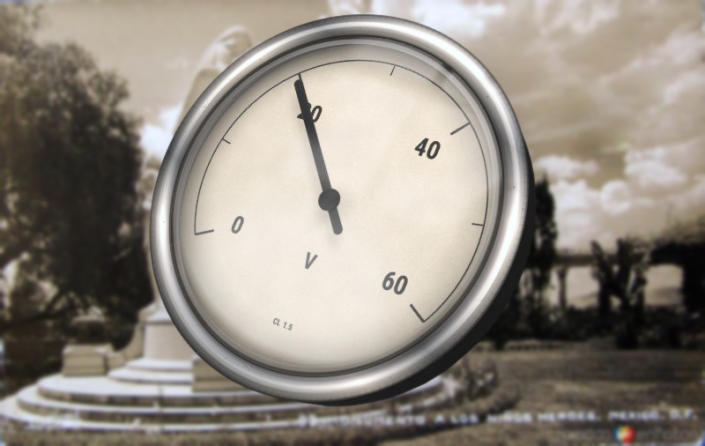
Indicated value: 20 V
